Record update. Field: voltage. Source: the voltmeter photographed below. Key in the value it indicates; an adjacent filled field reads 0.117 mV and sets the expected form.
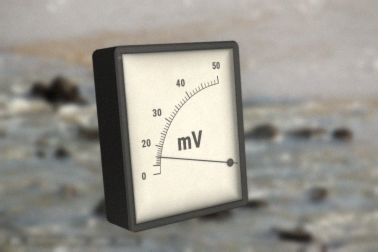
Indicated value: 15 mV
